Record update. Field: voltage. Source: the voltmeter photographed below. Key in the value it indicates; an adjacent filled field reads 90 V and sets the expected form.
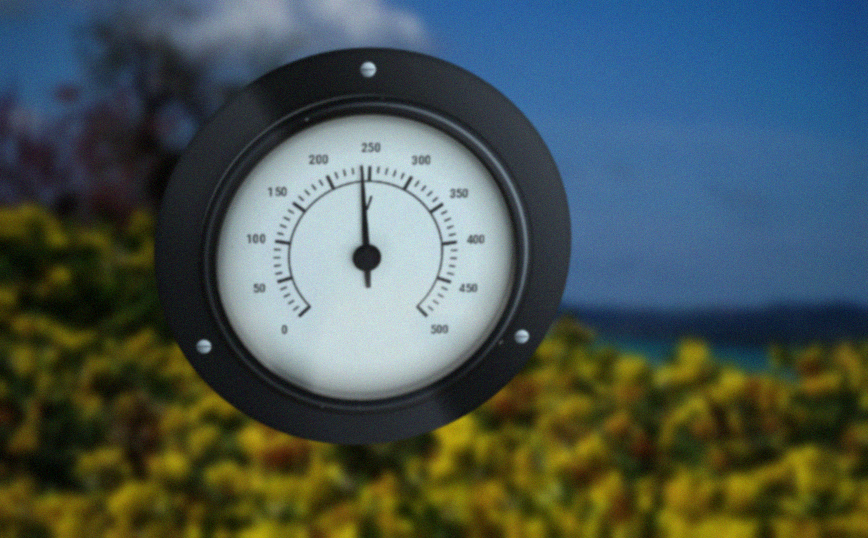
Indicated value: 240 V
